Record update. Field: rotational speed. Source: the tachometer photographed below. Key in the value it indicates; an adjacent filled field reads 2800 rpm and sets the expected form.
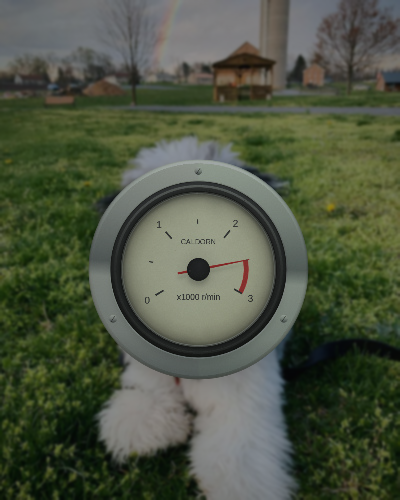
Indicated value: 2500 rpm
